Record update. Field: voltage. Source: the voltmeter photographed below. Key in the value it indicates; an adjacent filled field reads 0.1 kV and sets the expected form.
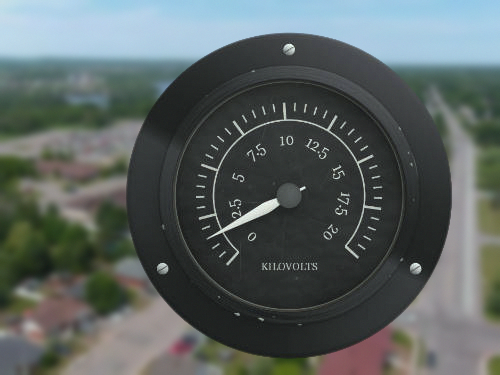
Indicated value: 1.5 kV
